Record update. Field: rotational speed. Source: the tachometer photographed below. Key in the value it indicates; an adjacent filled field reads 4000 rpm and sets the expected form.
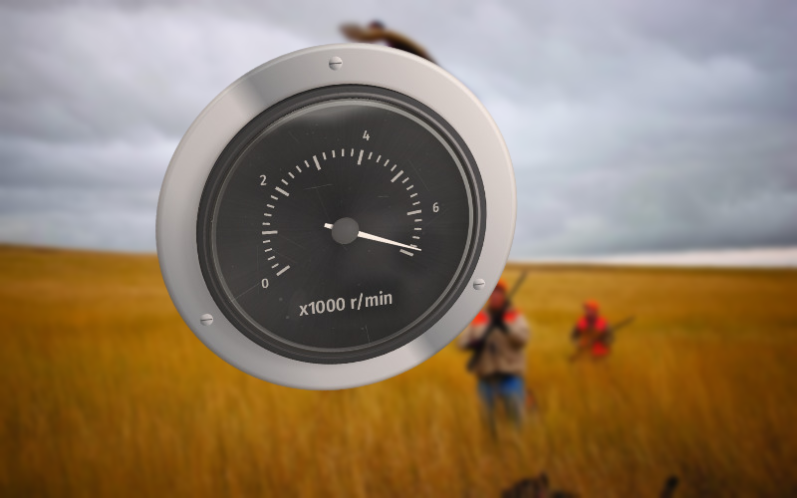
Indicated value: 6800 rpm
